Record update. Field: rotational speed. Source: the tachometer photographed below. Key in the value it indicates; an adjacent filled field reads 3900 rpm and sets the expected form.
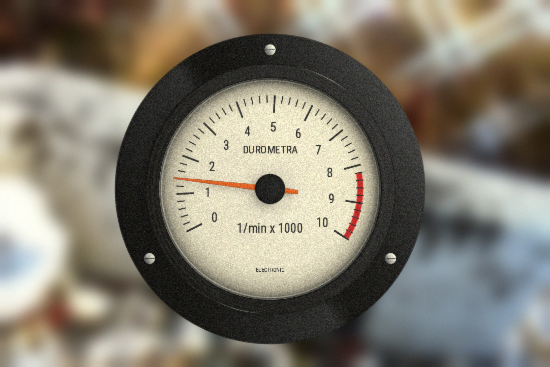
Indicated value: 1400 rpm
